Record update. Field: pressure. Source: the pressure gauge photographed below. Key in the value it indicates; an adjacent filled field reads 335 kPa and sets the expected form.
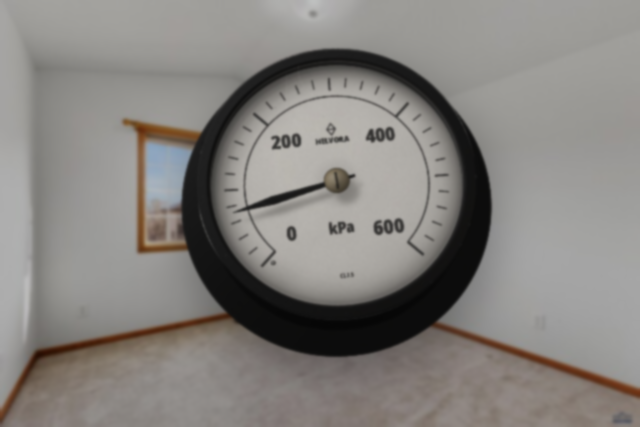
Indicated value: 70 kPa
